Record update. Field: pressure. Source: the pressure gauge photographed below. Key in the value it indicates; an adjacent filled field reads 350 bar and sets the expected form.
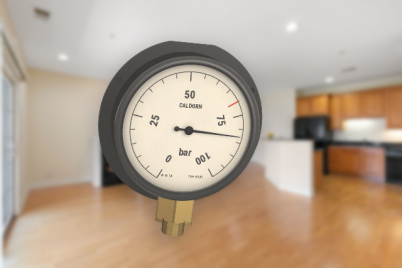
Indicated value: 82.5 bar
